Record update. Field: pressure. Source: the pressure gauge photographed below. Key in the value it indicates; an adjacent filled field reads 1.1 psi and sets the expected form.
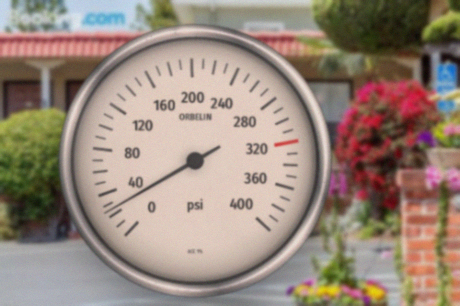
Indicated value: 25 psi
